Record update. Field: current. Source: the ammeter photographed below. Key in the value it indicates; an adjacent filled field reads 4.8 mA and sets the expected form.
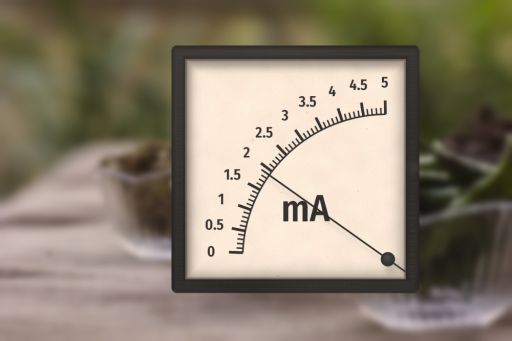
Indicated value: 1.9 mA
